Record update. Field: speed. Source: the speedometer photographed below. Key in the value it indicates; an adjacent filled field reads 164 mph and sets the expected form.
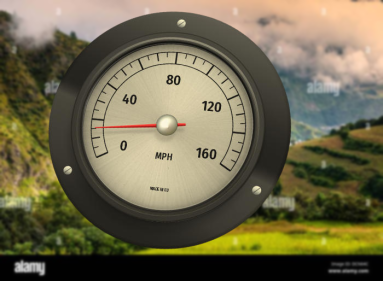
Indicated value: 15 mph
